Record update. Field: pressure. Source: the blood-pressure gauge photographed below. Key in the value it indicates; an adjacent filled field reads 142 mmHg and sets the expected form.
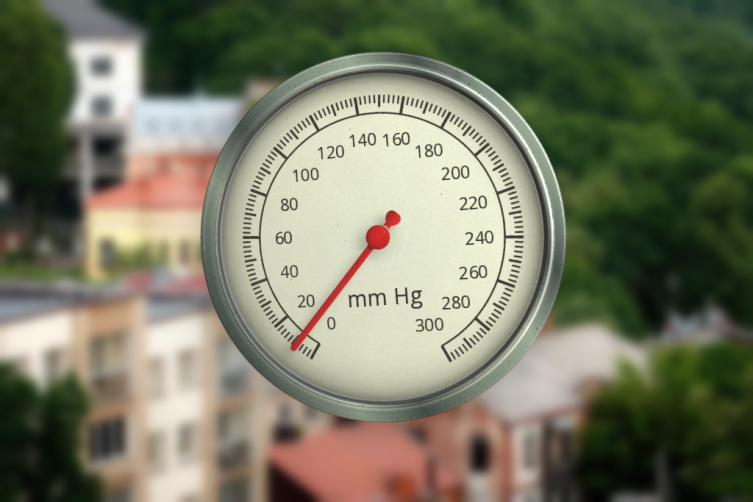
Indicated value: 8 mmHg
